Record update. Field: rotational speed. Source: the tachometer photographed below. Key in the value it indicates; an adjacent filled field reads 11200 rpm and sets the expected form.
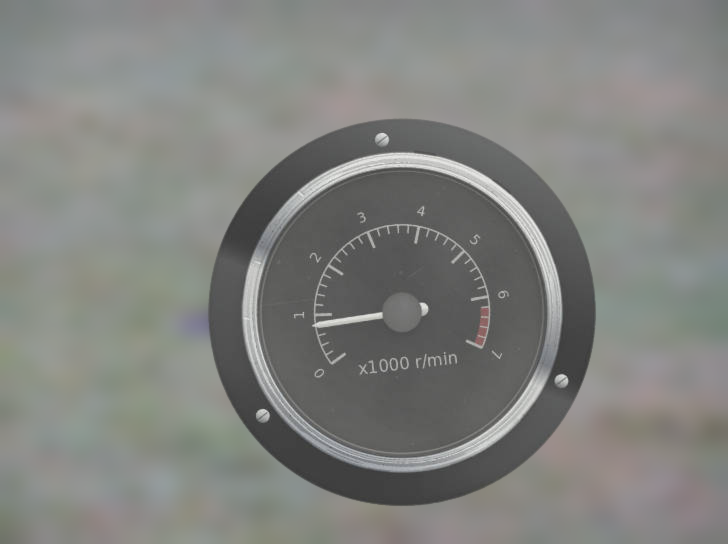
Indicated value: 800 rpm
